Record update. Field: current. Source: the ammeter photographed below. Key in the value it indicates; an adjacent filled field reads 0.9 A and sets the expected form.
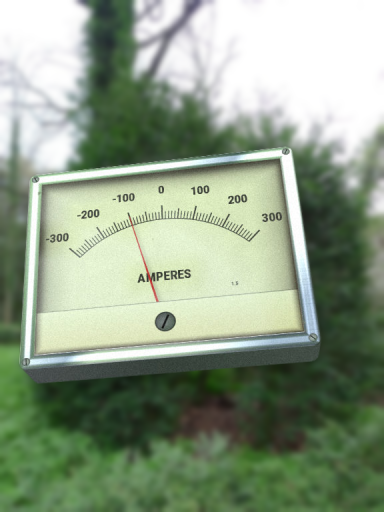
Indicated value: -100 A
